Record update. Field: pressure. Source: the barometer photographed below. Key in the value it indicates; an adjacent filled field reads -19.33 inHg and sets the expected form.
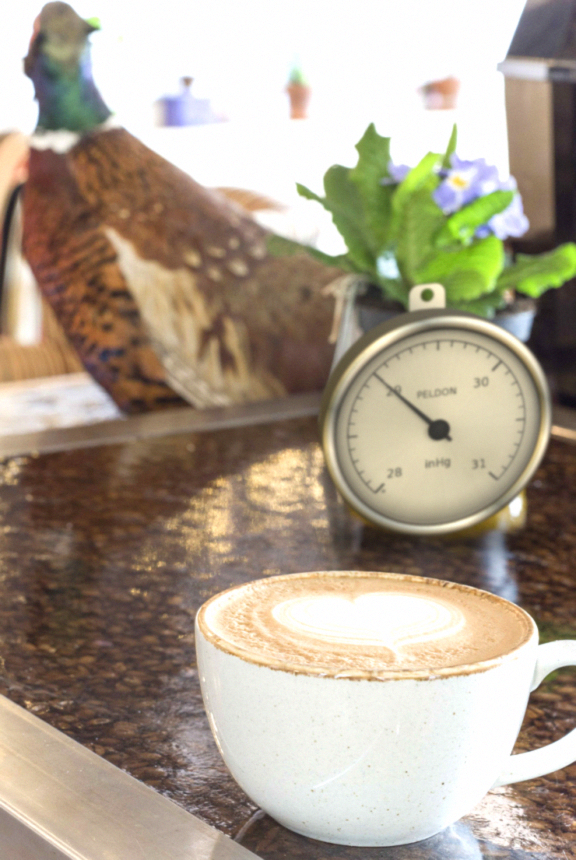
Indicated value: 29 inHg
